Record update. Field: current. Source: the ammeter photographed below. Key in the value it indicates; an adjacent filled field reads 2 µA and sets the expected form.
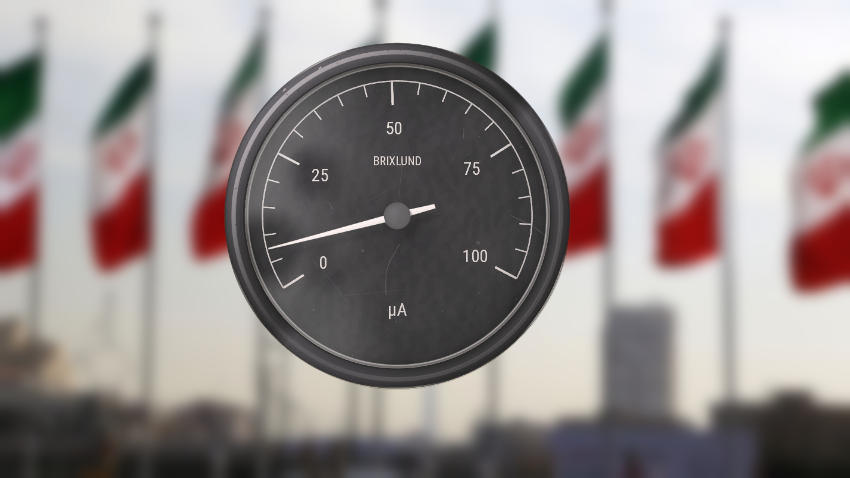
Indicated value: 7.5 µA
